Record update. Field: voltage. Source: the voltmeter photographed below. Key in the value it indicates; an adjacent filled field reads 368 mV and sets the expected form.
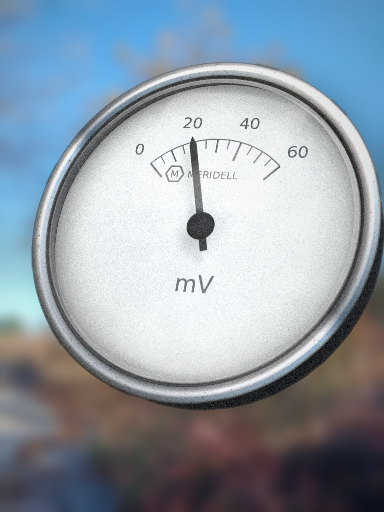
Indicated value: 20 mV
